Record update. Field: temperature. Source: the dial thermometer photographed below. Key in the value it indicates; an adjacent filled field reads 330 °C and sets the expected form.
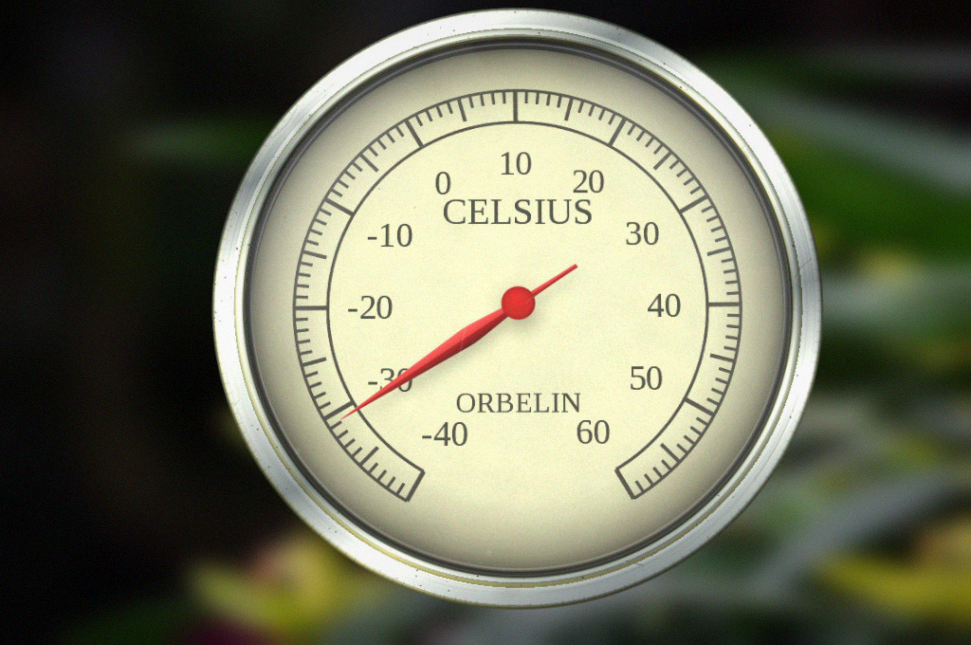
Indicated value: -31 °C
